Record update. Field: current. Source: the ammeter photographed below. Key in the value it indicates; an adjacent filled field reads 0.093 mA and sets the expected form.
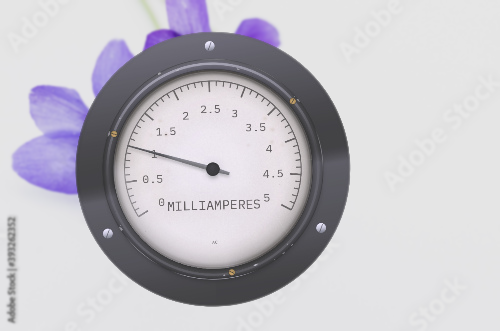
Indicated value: 1 mA
